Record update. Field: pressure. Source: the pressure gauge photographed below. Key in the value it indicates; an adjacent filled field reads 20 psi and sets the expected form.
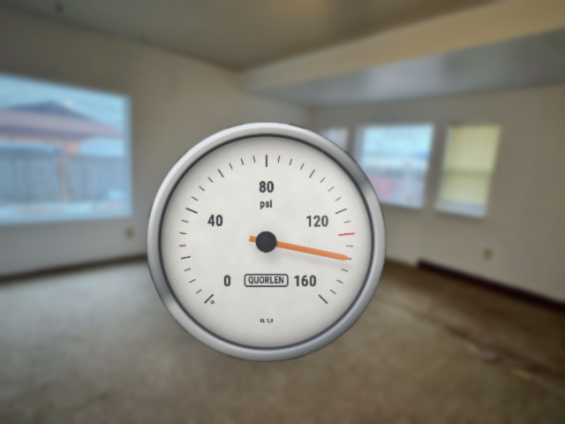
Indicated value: 140 psi
